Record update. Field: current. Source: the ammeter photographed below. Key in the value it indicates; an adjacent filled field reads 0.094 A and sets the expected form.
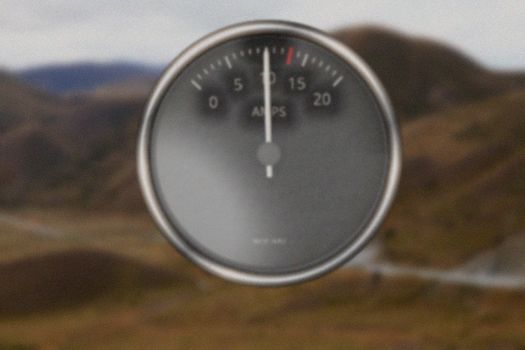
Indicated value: 10 A
